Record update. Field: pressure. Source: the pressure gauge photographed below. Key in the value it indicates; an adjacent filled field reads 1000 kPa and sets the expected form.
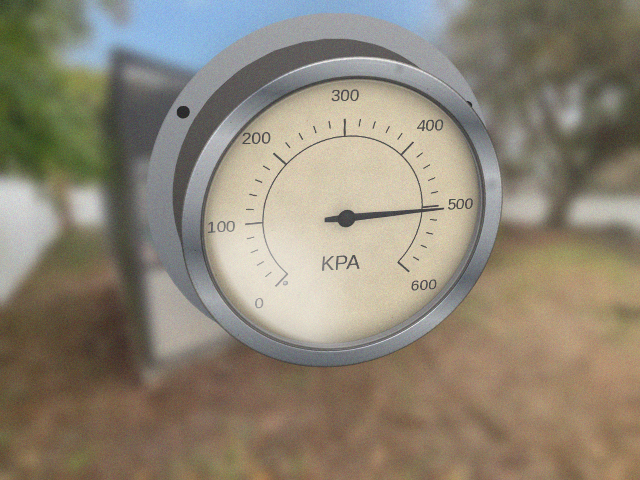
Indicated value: 500 kPa
